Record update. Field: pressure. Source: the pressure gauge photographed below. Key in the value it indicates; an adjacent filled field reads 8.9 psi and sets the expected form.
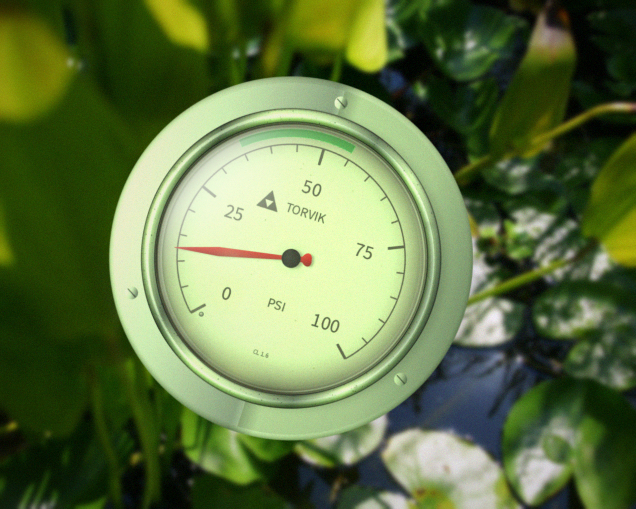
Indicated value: 12.5 psi
